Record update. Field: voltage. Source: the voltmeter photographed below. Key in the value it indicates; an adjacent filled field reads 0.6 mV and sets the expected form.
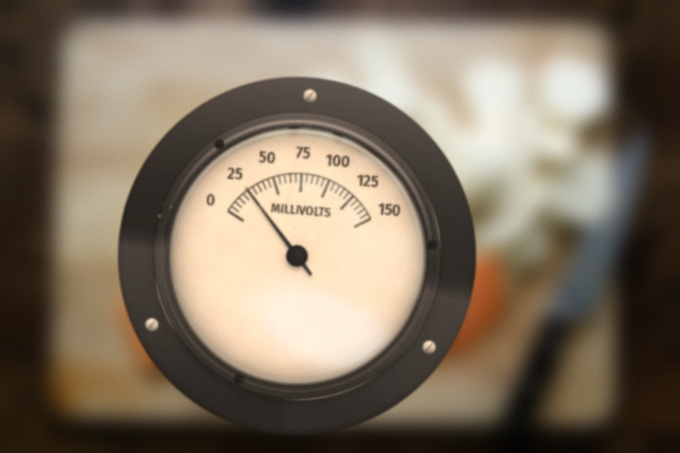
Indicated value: 25 mV
